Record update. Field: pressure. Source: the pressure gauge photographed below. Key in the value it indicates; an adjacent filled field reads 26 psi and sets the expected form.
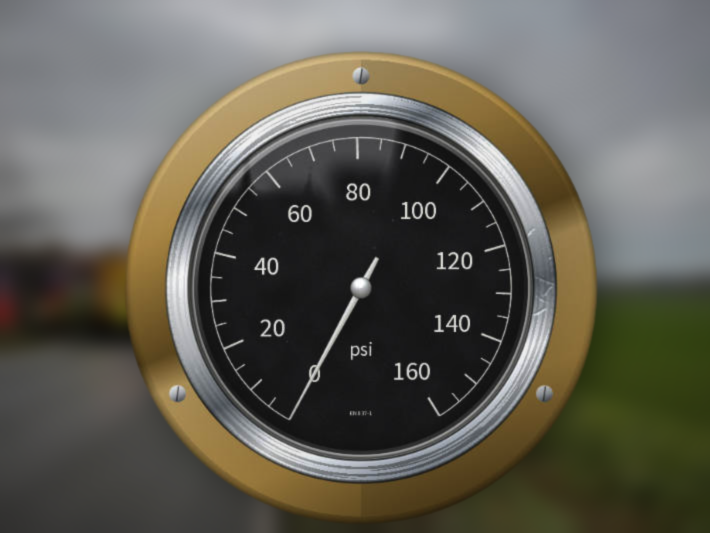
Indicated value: 0 psi
